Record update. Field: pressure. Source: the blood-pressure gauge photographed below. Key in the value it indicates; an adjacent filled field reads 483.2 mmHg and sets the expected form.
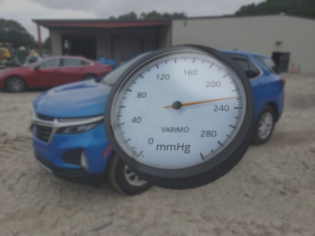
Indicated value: 230 mmHg
